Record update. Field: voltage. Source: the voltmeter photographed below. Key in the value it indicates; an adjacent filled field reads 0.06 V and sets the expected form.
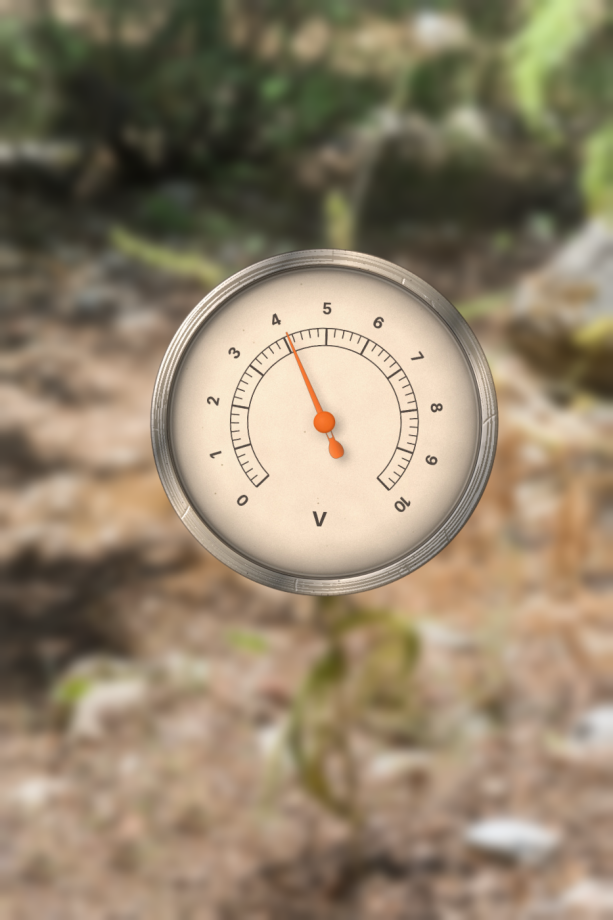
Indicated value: 4.1 V
